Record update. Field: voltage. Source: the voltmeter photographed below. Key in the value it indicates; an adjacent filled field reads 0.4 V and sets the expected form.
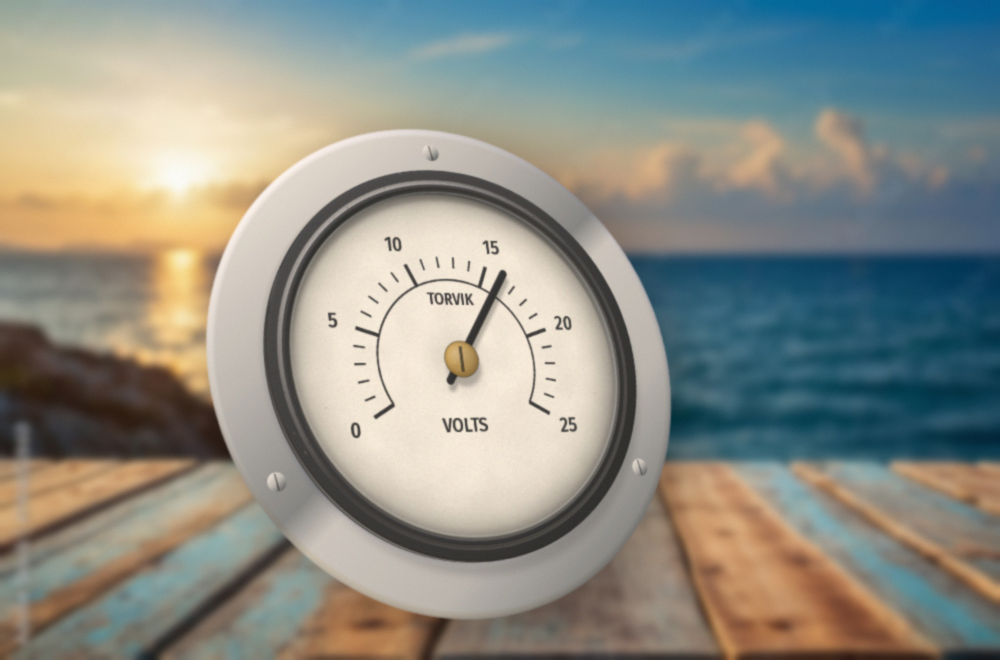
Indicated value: 16 V
